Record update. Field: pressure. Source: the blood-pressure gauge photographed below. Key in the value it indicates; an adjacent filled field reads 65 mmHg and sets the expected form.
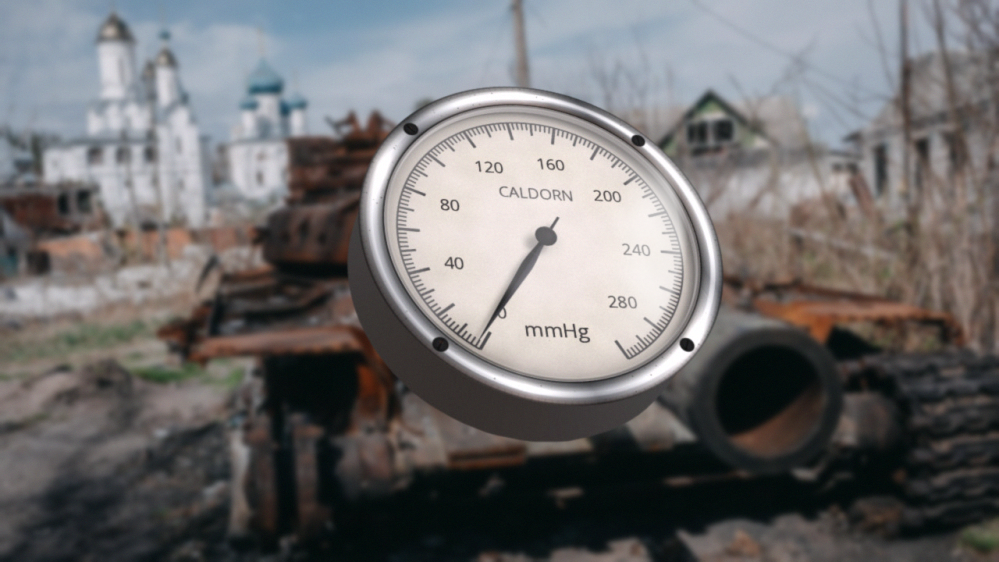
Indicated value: 2 mmHg
